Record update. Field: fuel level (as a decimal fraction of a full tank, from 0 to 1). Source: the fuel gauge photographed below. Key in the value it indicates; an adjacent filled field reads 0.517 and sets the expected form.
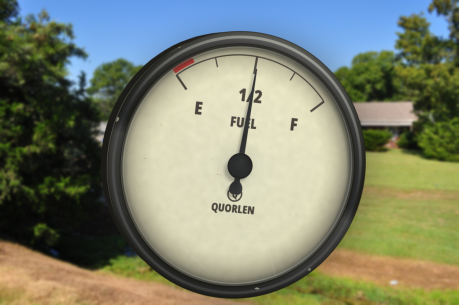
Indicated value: 0.5
